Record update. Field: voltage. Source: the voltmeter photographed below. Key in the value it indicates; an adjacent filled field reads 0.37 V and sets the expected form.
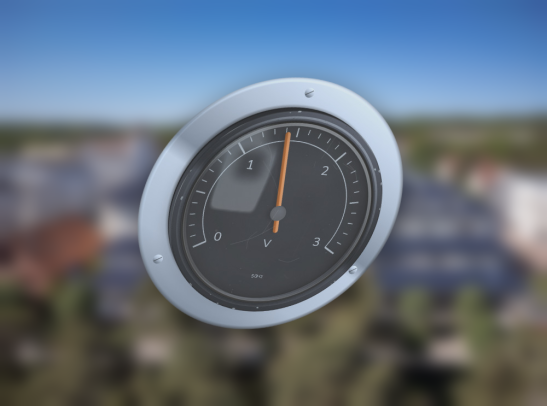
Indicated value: 1.4 V
